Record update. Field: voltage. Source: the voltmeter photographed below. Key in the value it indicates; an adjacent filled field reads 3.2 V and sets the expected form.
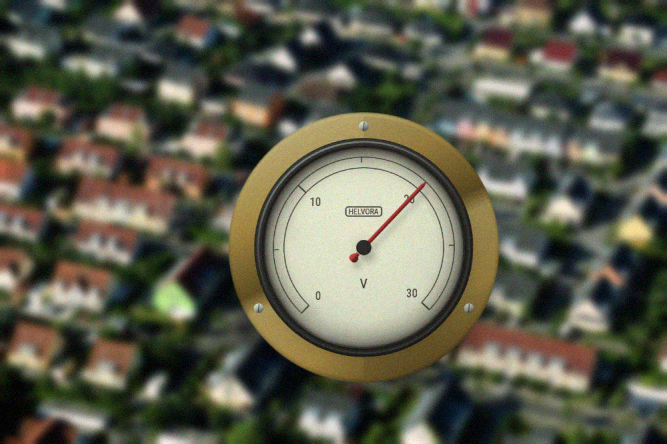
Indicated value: 20 V
